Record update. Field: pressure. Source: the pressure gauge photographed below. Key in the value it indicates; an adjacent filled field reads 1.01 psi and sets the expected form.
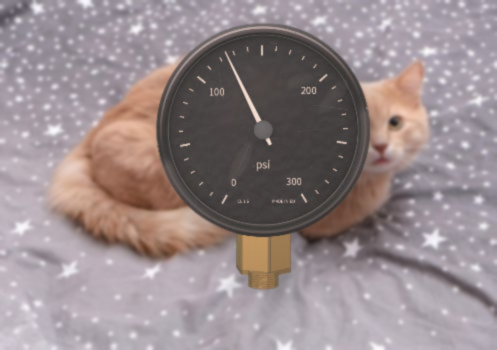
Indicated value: 125 psi
